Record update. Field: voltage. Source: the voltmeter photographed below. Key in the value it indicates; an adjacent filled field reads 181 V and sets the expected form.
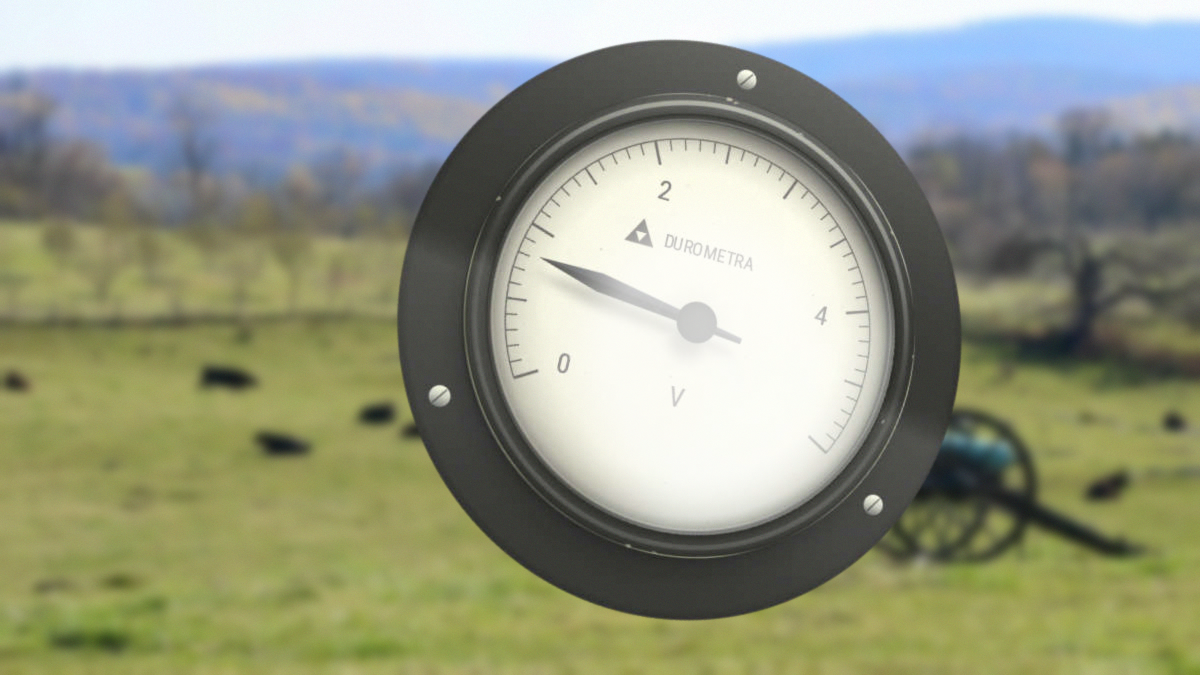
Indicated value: 0.8 V
